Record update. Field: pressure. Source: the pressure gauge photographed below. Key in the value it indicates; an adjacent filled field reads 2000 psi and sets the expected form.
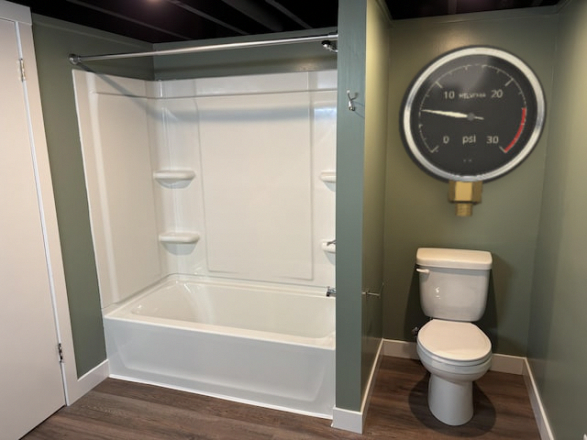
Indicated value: 6 psi
